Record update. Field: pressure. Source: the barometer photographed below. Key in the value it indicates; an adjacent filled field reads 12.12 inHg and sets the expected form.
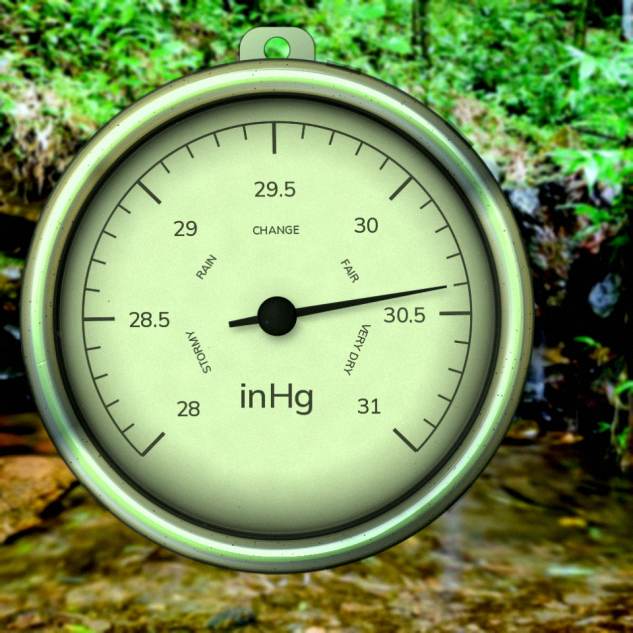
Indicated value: 30.4 inHg
